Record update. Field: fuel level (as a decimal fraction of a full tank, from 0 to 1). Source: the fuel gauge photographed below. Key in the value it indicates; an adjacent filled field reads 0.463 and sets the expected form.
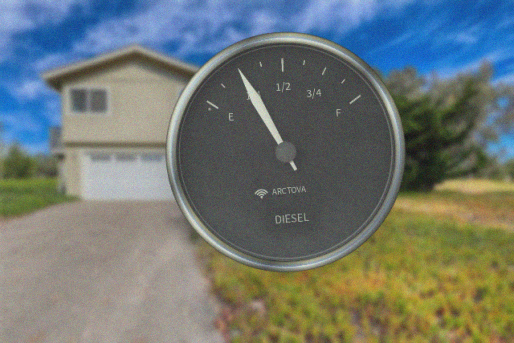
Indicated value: 0.25
